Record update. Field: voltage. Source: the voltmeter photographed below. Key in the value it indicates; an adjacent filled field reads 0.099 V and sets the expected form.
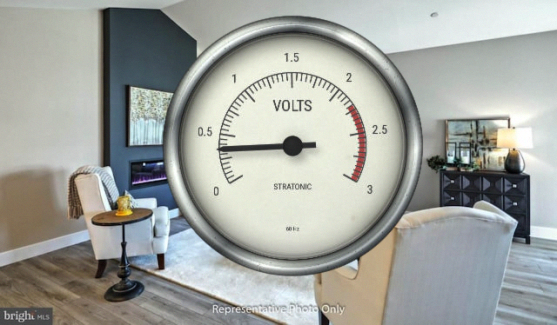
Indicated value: 0.35 V
